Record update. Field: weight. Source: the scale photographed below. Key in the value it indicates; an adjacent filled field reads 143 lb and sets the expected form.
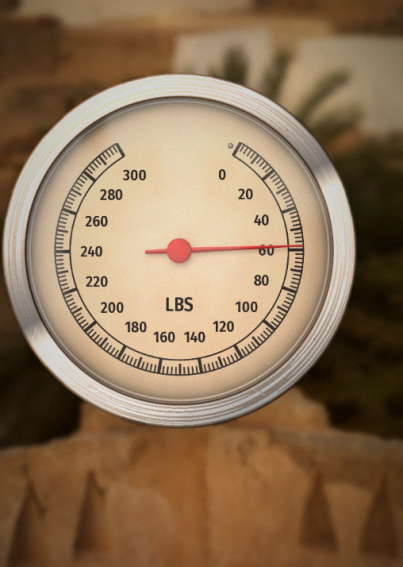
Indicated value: 58 lb
